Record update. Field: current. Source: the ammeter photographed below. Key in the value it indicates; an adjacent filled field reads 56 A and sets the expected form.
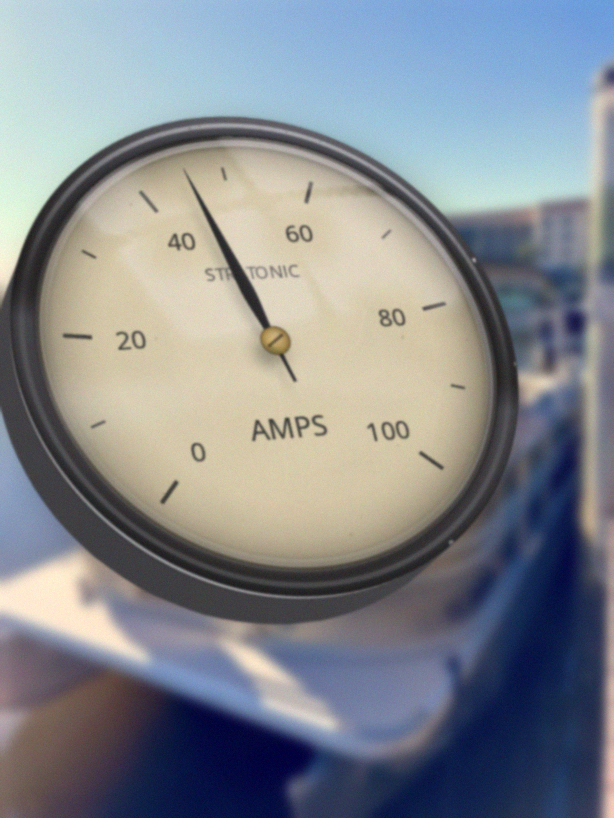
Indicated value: 45 A
